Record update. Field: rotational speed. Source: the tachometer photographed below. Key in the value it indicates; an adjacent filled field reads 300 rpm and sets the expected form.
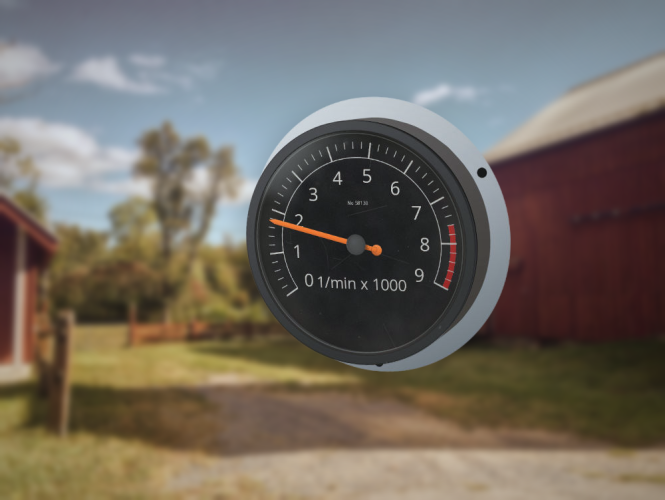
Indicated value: 1800 rpm
